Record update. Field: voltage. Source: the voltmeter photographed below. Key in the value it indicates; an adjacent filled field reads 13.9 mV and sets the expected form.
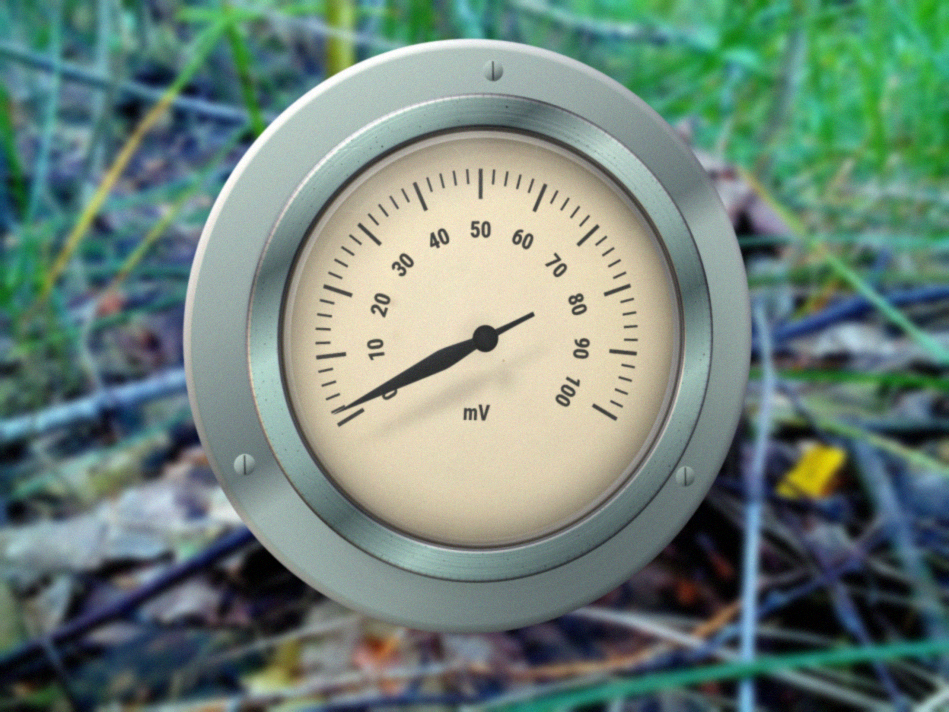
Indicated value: 2 mV
